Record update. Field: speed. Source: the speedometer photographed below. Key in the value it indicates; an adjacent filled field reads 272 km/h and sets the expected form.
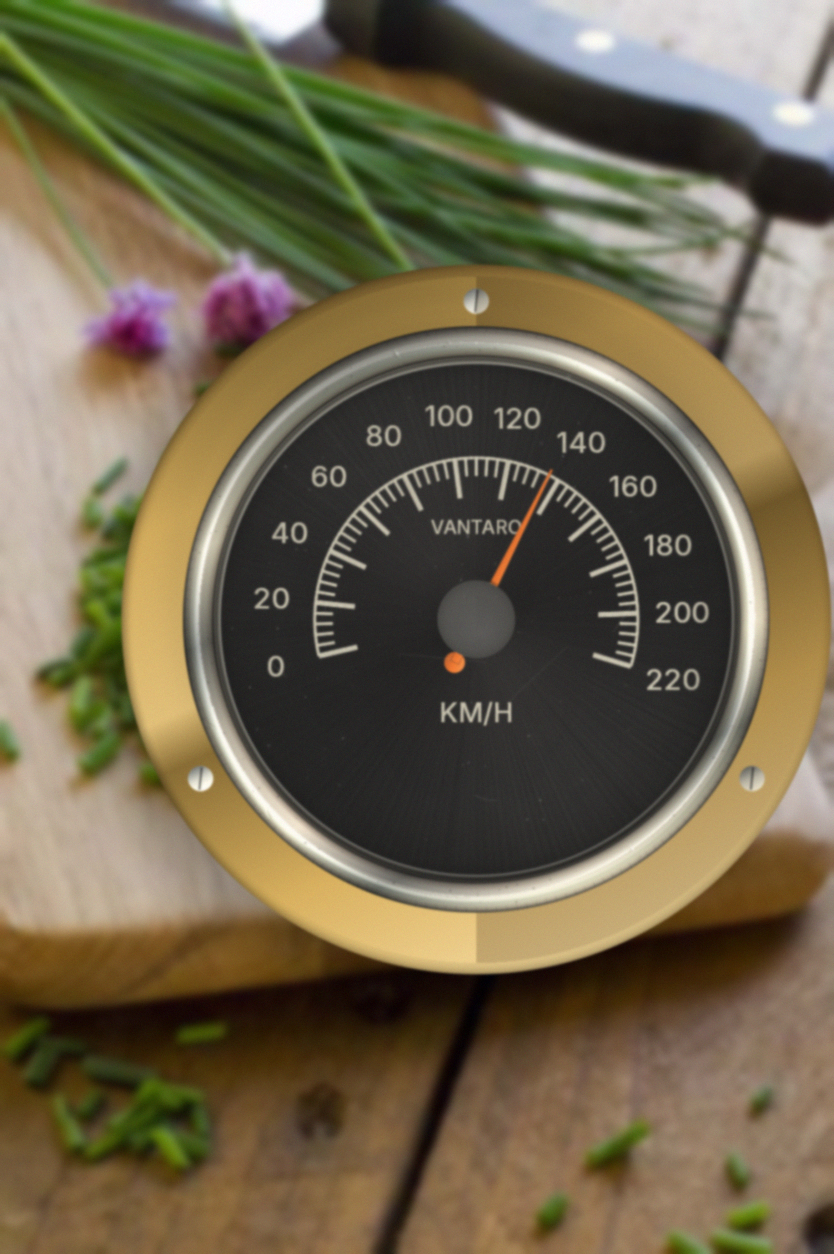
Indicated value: 136 km/h
